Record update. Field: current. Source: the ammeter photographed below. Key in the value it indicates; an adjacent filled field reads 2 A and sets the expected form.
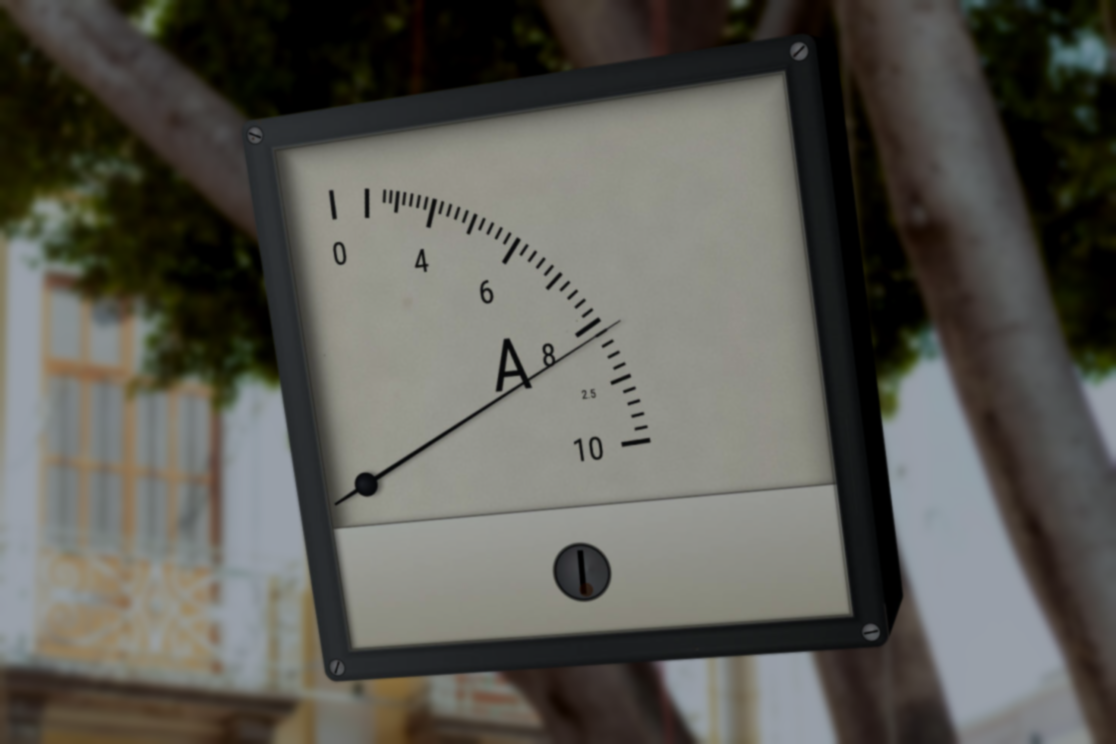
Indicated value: 8.2 A
